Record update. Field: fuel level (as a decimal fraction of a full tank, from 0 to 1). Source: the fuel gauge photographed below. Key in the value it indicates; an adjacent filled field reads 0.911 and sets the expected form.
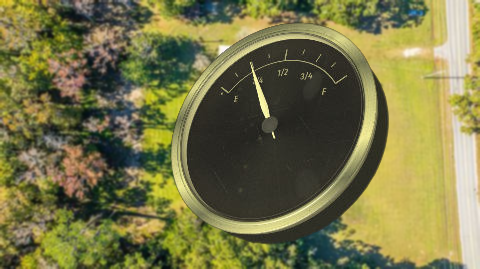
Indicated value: 0.25
